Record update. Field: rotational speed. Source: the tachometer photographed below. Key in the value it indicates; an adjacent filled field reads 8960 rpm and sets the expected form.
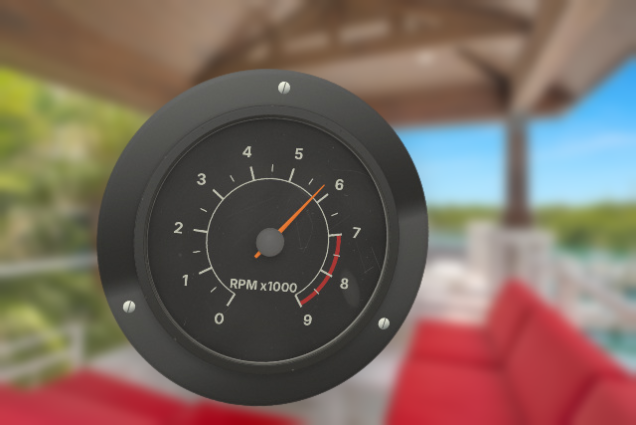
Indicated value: 5750 rpm
